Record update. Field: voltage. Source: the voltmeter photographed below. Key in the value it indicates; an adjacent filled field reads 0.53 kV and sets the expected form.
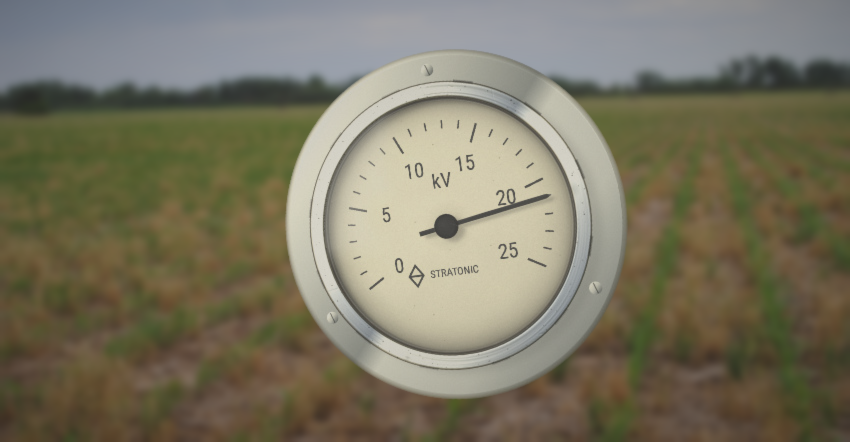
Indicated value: 21 kV
